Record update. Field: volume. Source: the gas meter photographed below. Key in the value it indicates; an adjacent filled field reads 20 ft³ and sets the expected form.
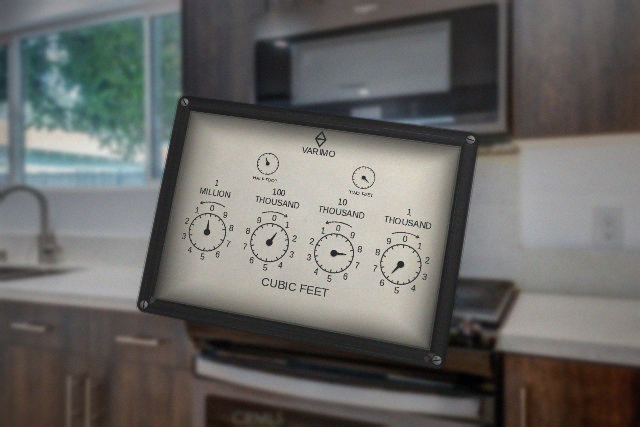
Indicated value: 7600 ft³
